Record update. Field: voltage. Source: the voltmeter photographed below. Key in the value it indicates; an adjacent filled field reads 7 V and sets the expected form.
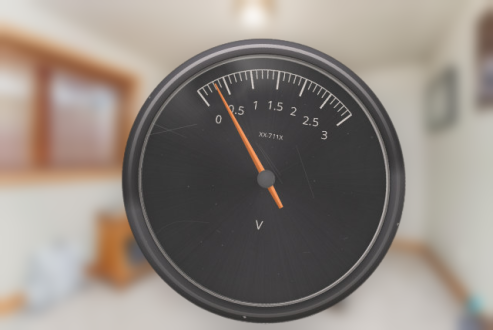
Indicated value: 0.3 V
